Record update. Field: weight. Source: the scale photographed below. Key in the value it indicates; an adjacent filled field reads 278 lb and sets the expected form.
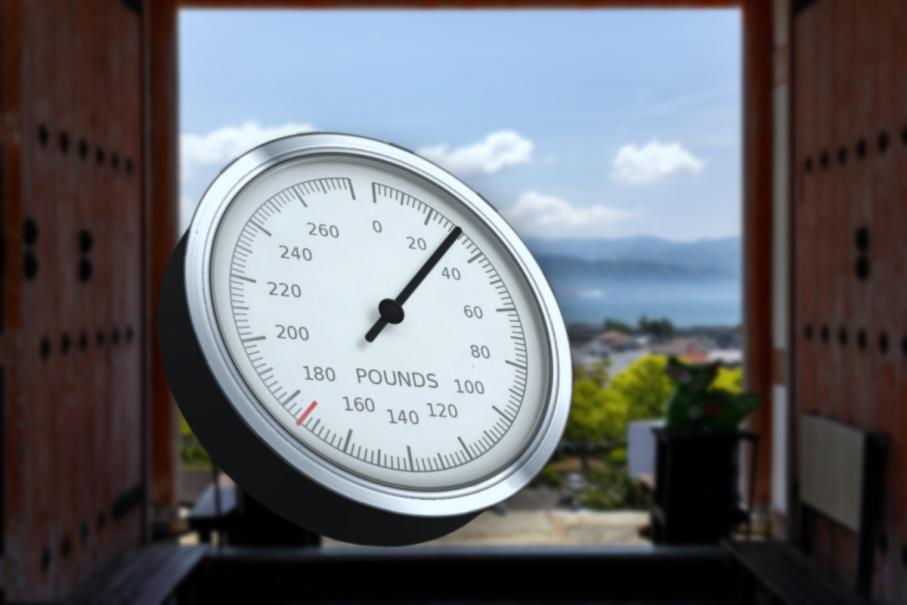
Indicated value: 30 lb
